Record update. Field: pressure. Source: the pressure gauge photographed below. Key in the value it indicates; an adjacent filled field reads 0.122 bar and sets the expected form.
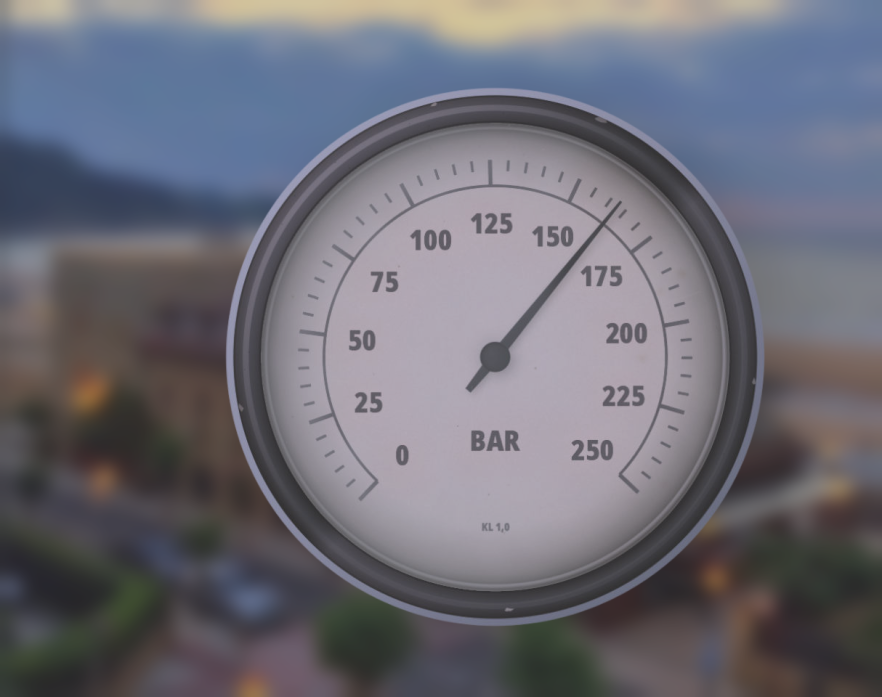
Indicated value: 162.5 bar
